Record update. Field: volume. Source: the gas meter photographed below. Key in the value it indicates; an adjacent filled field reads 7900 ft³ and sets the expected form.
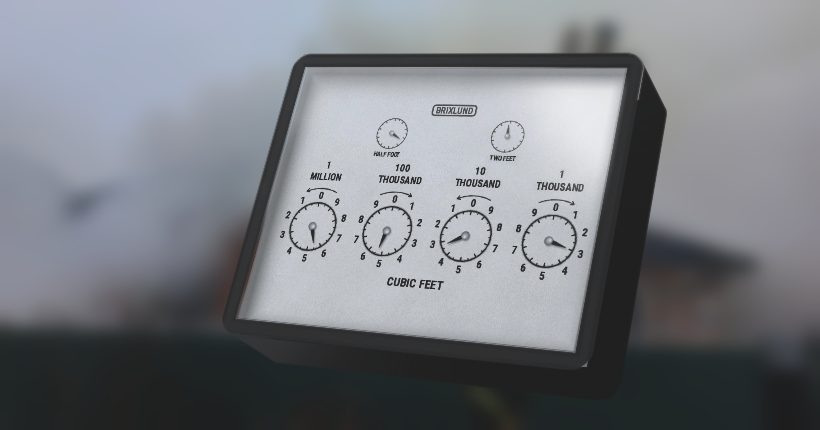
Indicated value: 553300 ft³
